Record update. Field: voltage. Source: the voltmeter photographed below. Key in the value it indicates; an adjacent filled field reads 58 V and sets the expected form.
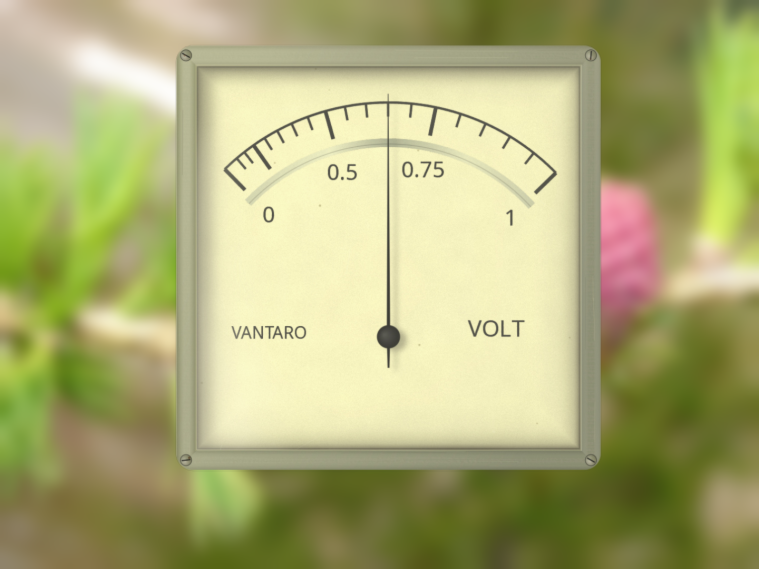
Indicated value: 0.65 V
